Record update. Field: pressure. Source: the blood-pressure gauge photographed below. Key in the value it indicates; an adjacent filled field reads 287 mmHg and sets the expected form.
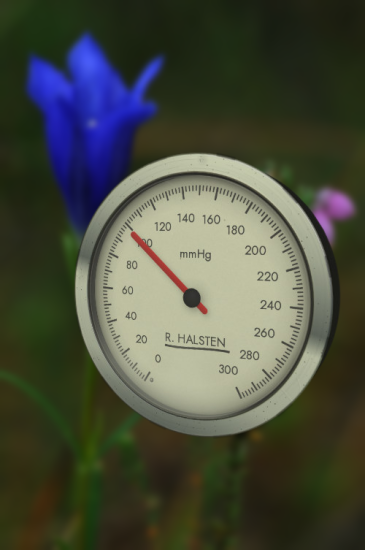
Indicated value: 100 mmHg
